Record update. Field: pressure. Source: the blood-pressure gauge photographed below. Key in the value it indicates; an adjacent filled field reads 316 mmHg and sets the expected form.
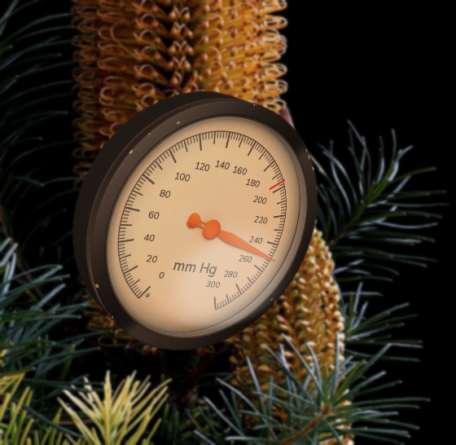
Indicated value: 250 mmHg
